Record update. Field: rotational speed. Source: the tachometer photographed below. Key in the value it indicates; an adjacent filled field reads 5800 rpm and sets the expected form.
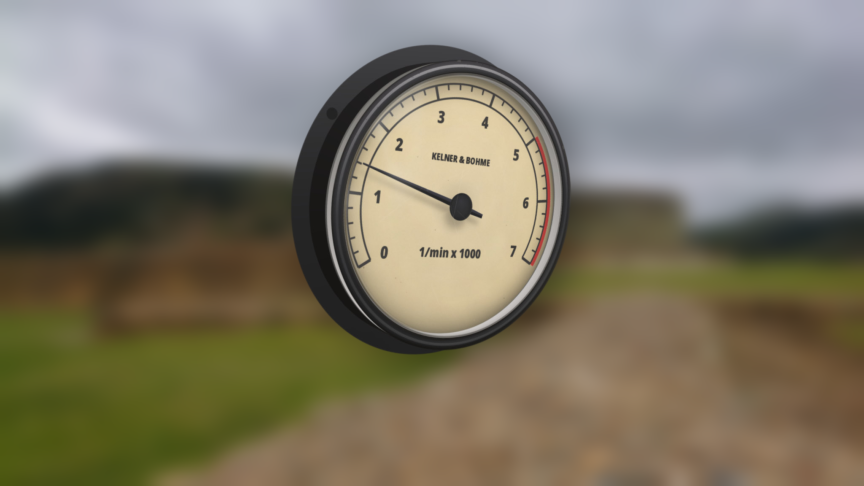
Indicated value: 1400 rpm
